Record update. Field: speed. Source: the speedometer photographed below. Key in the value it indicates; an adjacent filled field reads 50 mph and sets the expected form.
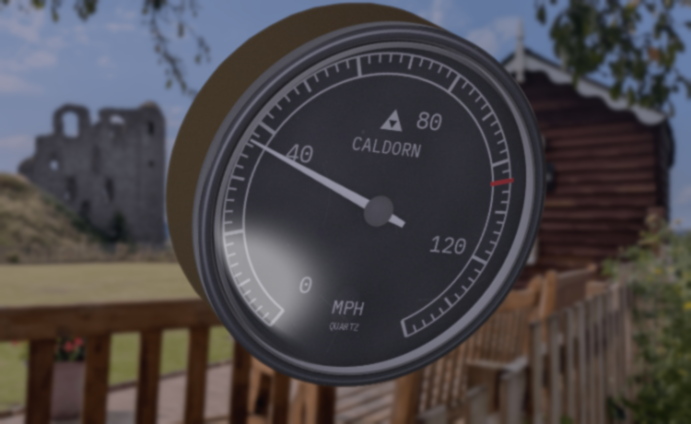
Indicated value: 37 mph
